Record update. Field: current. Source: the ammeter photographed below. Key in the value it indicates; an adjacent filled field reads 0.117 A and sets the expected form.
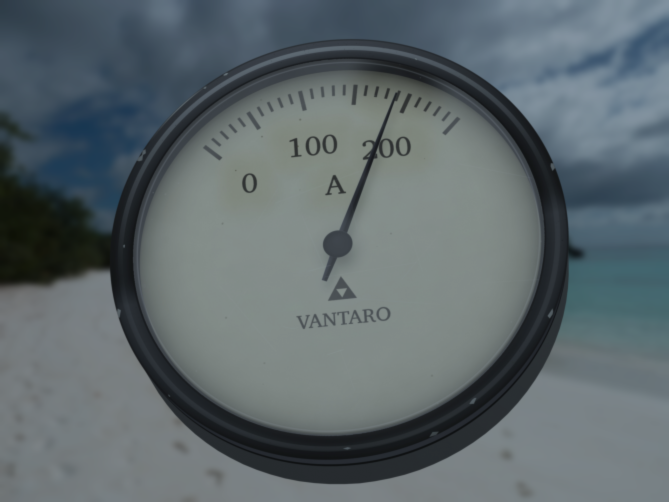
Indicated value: 190 A
